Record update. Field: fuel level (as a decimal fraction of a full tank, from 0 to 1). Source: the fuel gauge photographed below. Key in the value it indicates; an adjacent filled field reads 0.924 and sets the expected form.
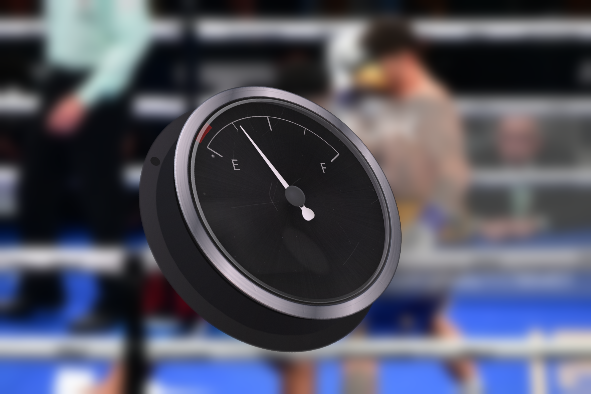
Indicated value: 0.25
